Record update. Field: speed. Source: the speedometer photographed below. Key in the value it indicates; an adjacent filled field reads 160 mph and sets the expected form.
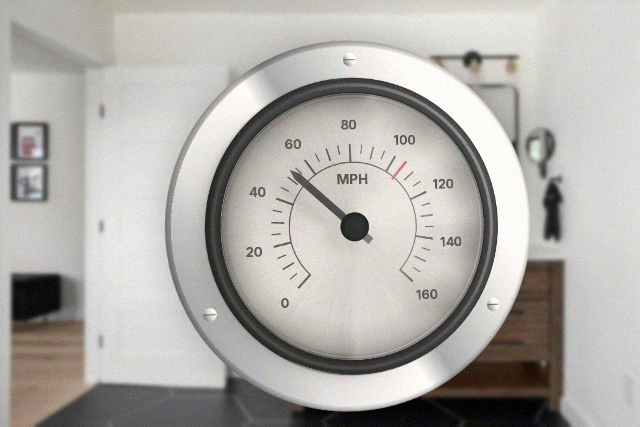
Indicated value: 52.5 mph
